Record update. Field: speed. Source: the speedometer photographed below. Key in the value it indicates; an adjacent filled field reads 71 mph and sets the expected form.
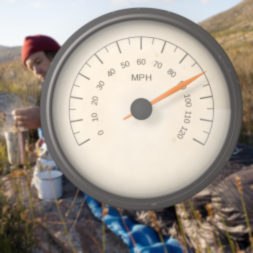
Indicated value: 90 mph
